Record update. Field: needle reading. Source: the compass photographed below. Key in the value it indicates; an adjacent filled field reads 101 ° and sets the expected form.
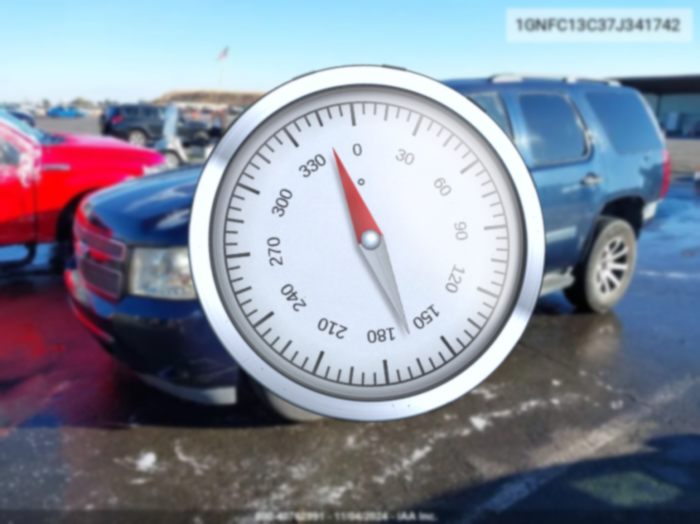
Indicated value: 345 °
